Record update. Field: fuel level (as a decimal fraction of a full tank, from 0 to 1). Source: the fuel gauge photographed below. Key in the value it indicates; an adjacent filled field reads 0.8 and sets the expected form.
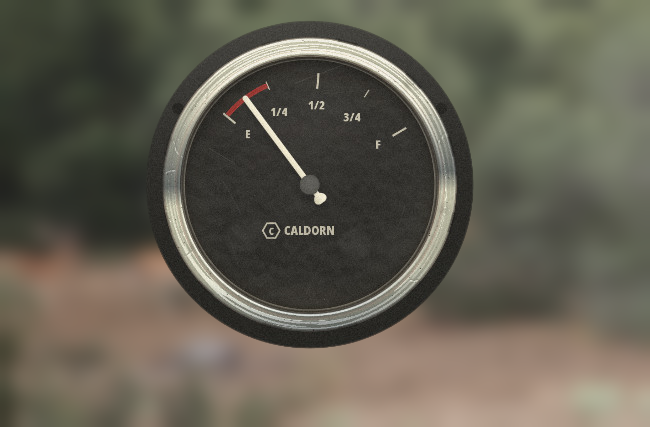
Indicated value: 0.125
